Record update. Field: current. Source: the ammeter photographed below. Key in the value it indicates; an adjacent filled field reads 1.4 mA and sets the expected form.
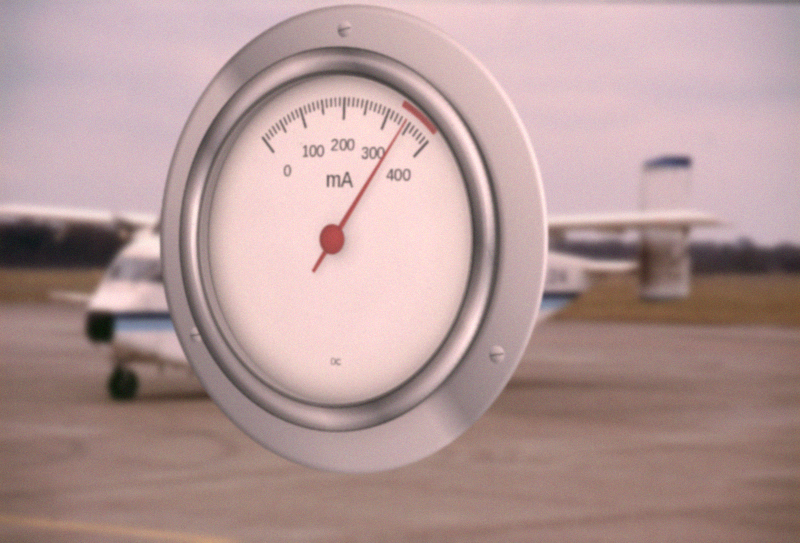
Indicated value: 350 mA
